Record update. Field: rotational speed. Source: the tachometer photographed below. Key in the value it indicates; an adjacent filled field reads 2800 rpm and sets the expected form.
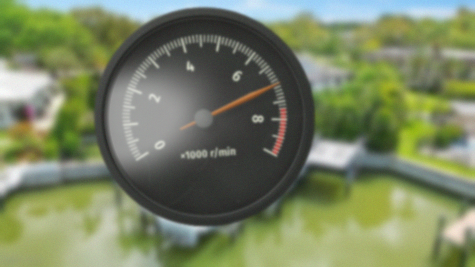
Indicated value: 7000 rpm
